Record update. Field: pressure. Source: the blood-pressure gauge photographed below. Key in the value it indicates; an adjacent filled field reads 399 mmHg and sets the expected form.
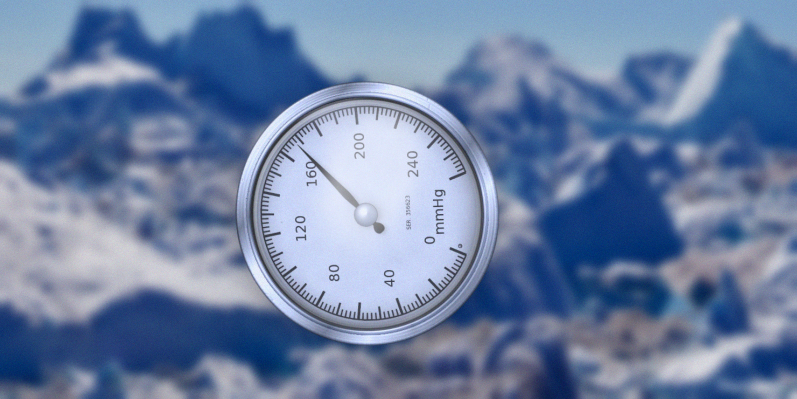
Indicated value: 168 mmHg
